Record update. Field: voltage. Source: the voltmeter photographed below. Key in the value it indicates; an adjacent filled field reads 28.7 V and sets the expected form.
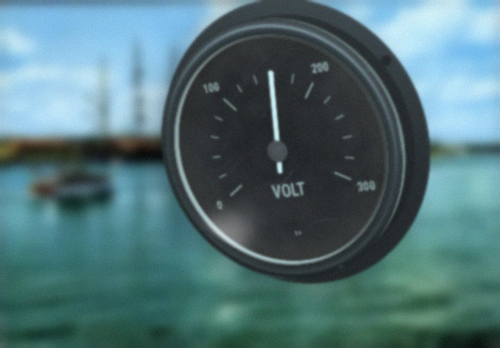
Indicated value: 160 V
